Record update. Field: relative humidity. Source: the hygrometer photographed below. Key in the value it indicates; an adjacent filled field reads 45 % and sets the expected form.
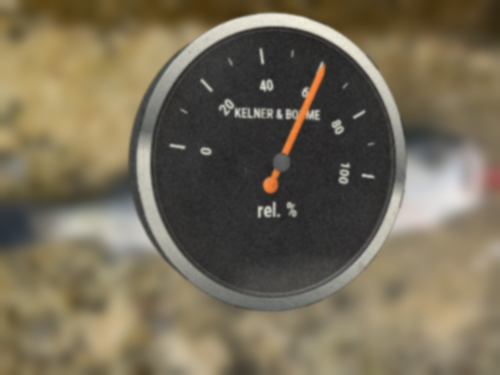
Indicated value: 60 %
